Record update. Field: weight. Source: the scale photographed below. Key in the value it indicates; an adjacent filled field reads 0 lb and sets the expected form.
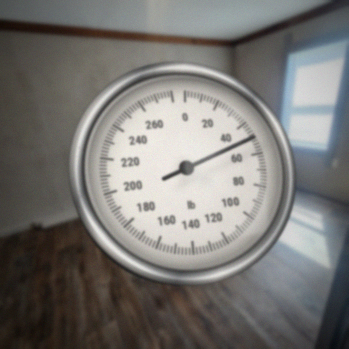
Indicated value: 50 lb
